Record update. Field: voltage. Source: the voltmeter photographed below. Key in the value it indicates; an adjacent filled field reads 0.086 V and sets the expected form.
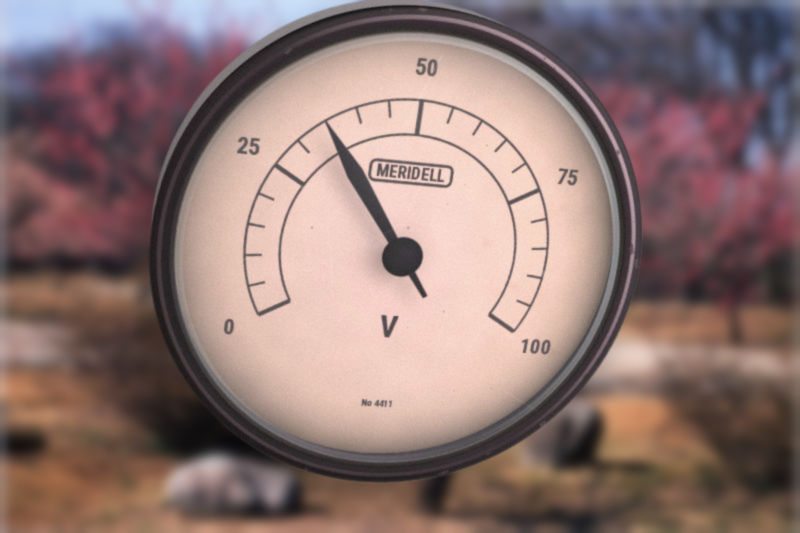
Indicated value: 35 V
